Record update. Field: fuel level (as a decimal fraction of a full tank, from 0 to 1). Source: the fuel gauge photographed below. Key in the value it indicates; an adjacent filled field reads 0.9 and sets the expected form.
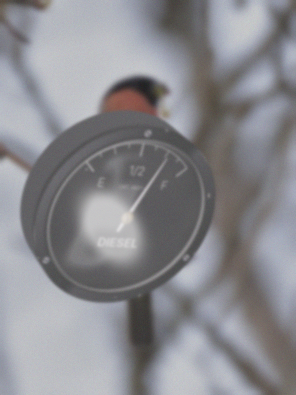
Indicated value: 0.75
